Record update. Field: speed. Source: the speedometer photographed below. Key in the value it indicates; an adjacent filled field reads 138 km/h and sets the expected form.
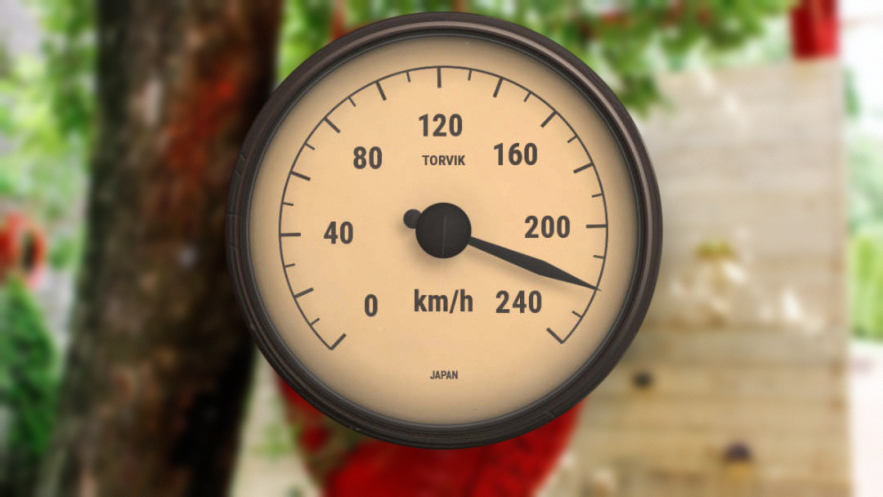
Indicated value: 220 km/h
